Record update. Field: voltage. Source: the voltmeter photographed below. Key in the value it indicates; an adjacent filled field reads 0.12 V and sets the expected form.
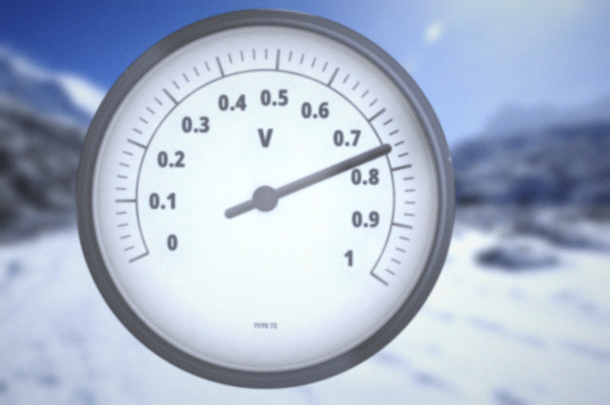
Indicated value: 0.76 V
